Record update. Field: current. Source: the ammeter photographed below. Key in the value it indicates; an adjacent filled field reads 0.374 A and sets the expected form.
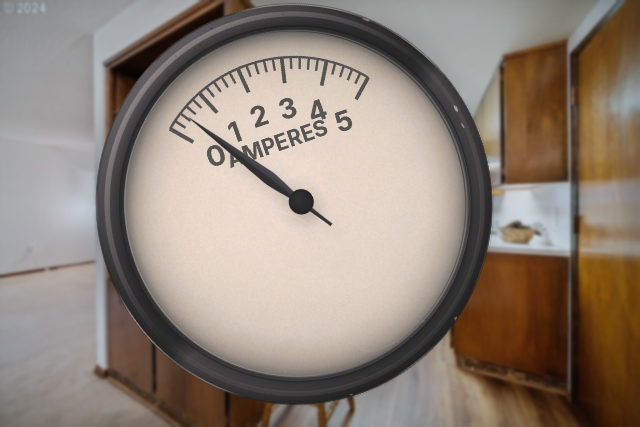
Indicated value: 0.4 A
